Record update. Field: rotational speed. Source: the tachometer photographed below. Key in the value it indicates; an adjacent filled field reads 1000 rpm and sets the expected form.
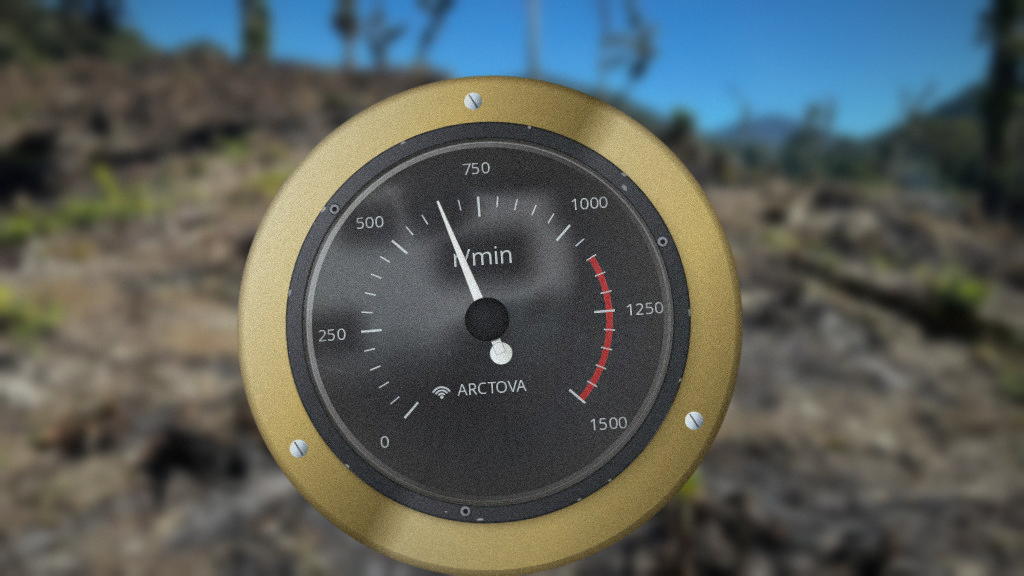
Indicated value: 650 rpm
